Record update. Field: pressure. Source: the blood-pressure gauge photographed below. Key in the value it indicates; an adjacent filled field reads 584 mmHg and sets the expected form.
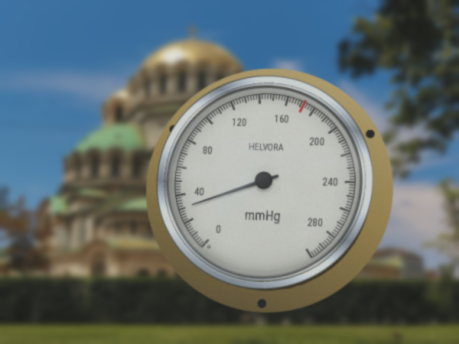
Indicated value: 30 mmHg
